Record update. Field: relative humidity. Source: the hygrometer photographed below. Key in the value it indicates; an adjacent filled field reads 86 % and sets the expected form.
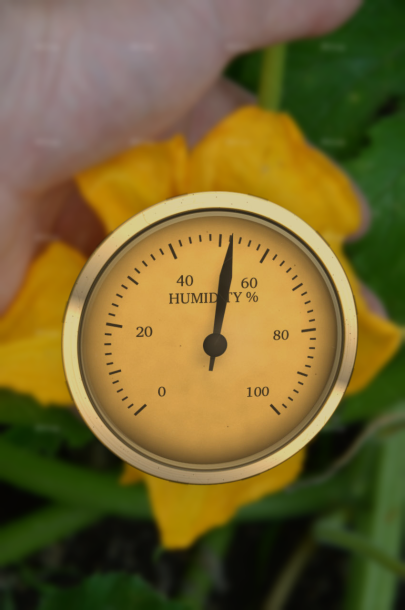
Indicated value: 52 %
